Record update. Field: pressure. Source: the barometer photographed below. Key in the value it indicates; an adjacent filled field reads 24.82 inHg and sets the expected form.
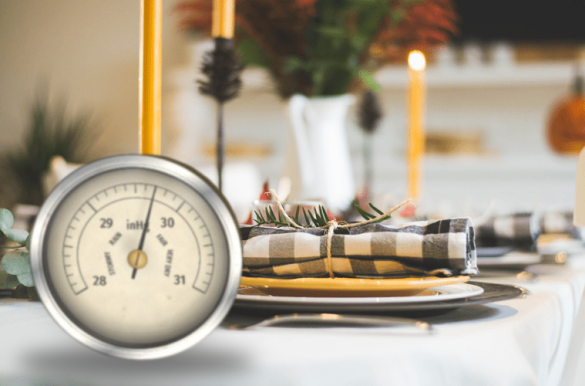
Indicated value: 29.7 inHg
